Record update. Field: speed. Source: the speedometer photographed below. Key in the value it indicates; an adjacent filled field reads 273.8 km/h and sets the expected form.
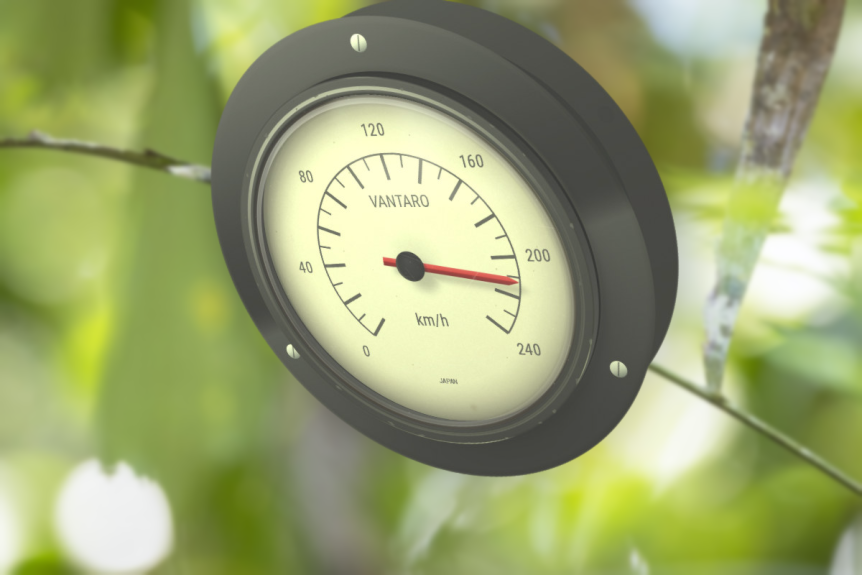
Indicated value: 210 km/h
